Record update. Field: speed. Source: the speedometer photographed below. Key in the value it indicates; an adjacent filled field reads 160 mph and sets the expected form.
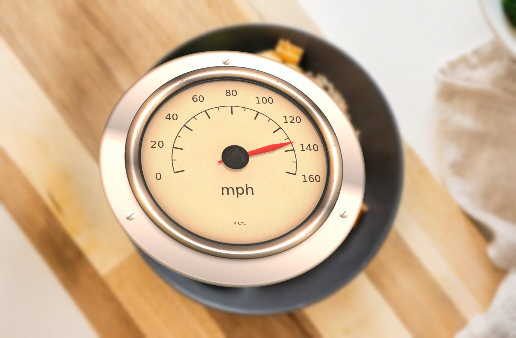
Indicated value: 135 mph
